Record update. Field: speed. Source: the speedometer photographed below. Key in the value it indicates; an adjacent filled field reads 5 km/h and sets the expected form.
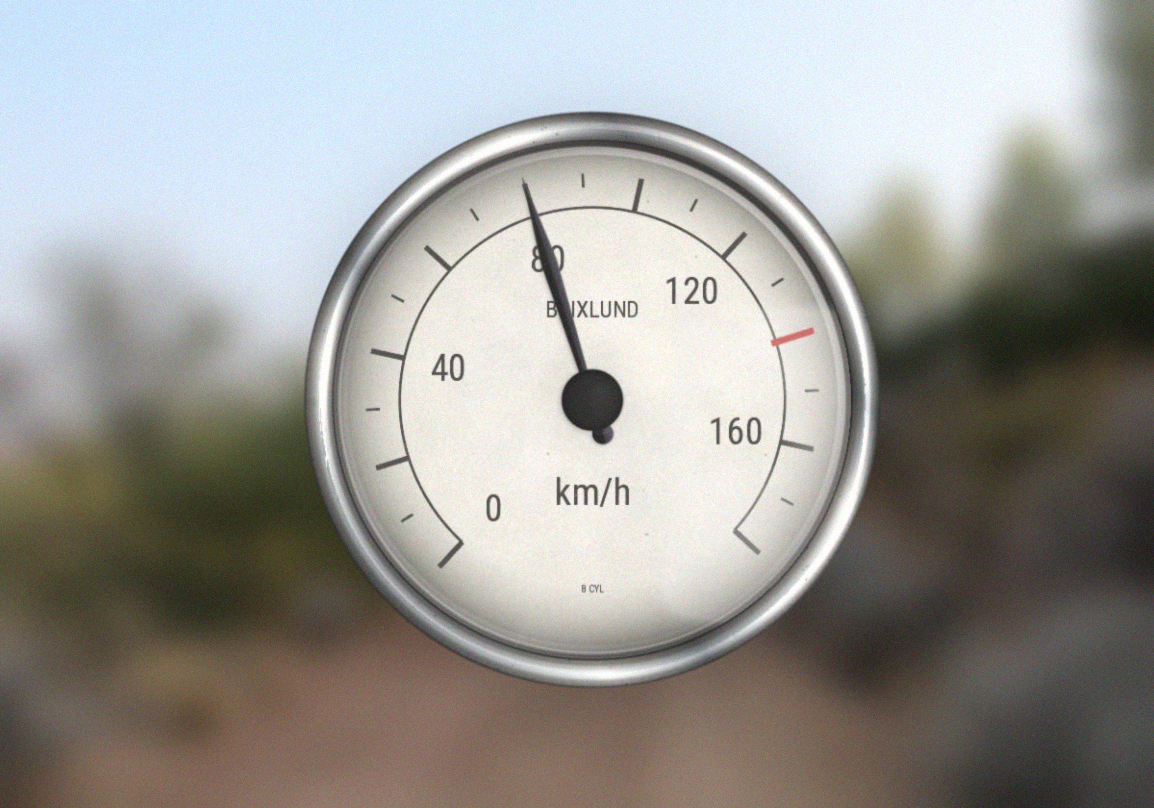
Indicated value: 80 km/h
